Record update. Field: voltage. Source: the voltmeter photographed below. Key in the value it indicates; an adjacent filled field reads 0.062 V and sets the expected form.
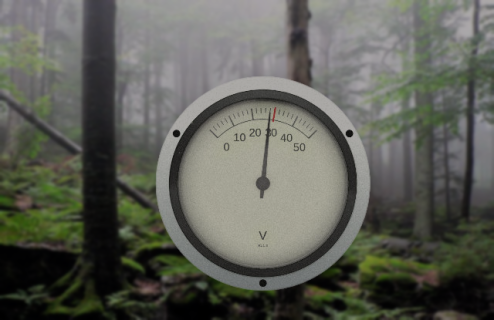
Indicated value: 28 V
